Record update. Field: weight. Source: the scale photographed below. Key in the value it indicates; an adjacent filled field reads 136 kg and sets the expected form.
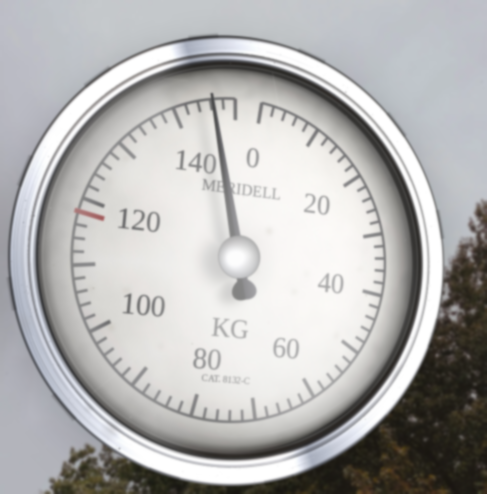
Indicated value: 146 kg
